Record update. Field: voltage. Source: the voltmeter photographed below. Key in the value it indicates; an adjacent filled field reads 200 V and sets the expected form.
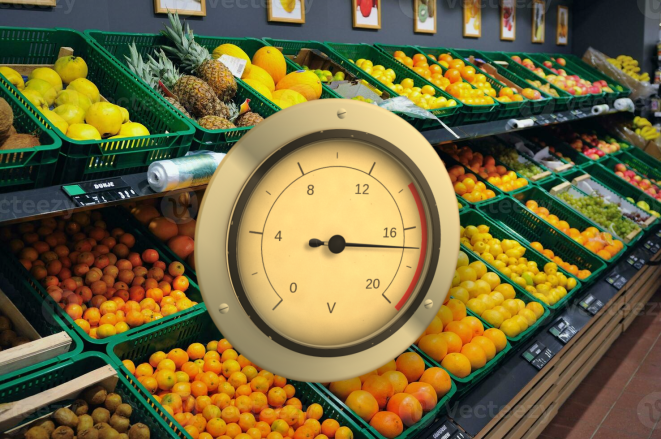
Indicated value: 17 V
